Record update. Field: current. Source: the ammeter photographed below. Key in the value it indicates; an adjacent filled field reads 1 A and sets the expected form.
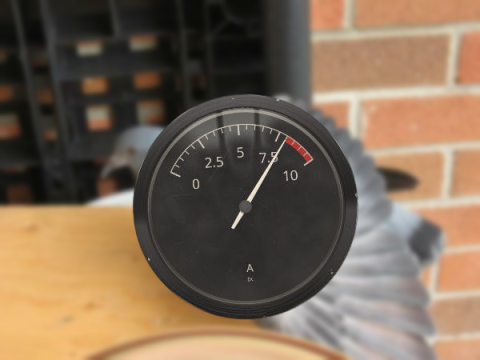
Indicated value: 8 A
